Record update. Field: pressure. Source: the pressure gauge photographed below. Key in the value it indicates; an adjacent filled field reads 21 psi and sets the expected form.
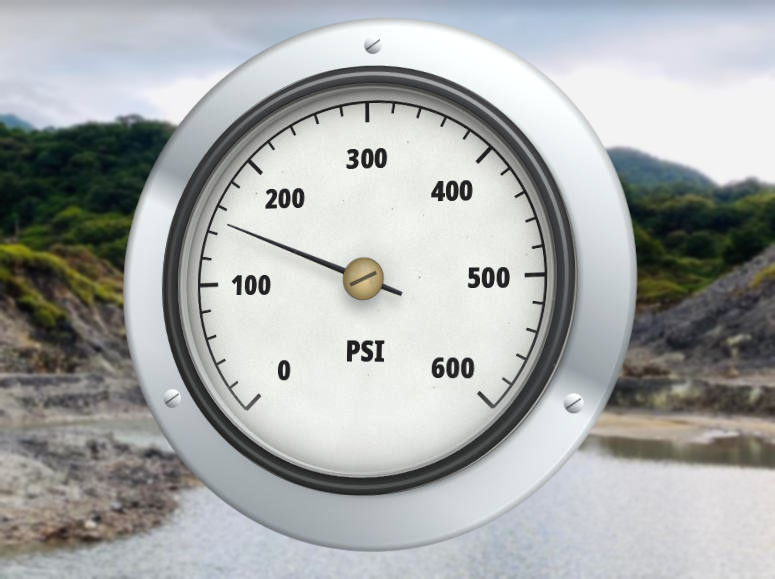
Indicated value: 150 psi
